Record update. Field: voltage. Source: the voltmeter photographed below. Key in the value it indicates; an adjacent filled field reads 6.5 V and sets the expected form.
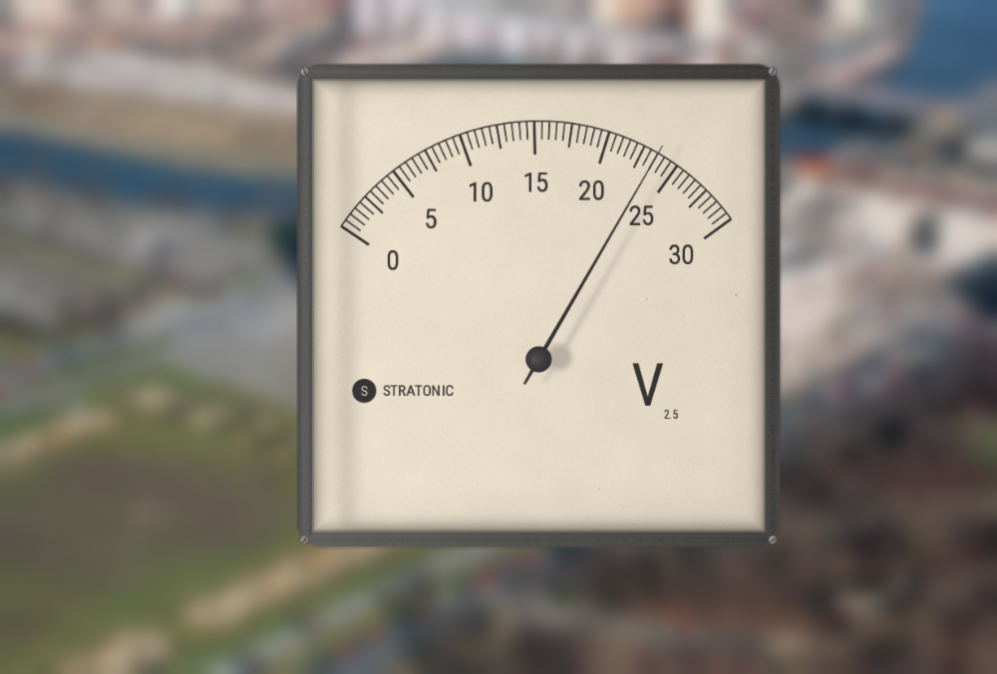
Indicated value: 23.5 V
